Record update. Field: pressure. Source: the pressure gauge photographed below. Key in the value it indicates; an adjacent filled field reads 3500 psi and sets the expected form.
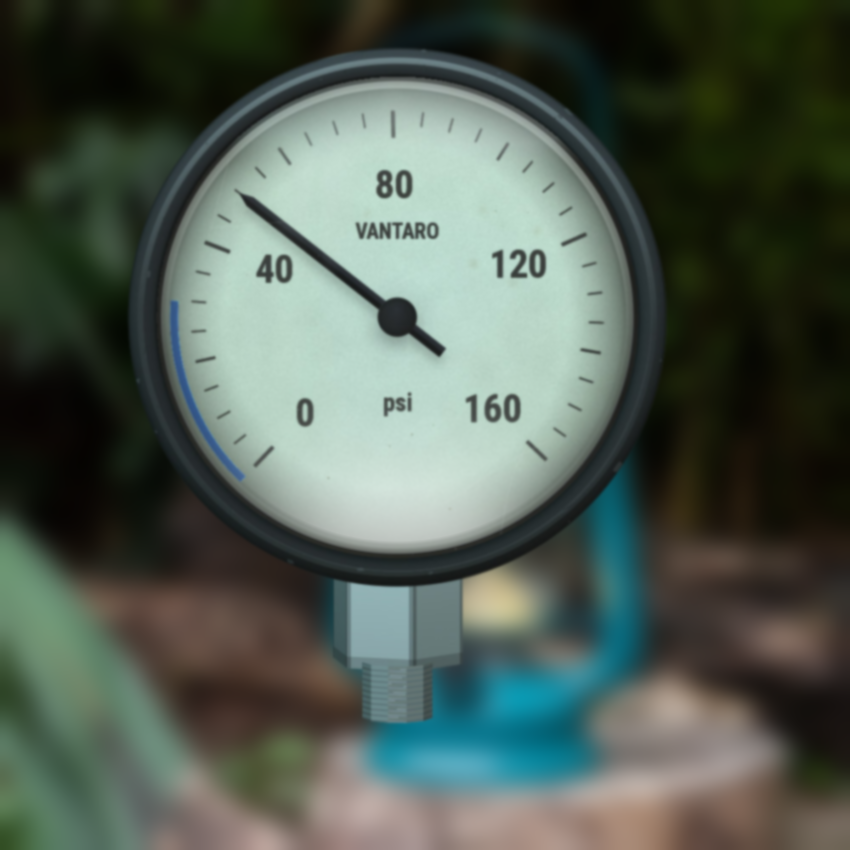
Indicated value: 50 psi
